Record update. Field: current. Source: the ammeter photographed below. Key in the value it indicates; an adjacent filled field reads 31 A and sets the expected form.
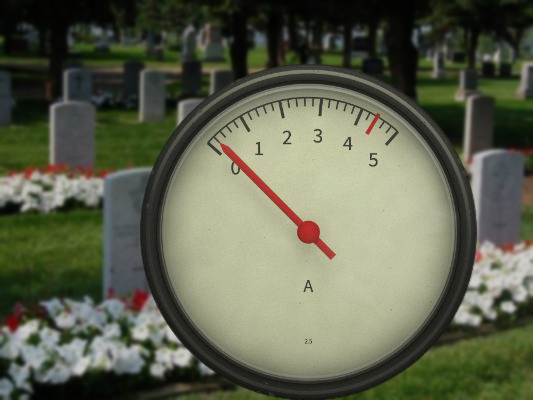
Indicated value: 0.2 A
